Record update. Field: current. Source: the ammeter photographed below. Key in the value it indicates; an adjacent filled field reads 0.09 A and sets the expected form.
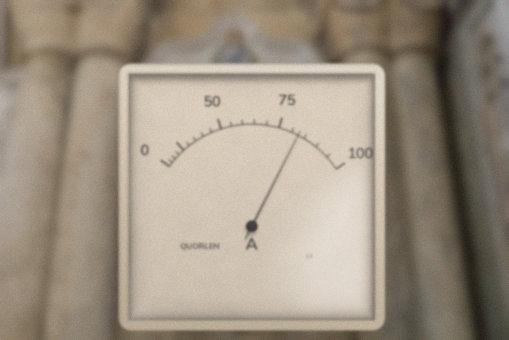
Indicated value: 82.5 A
